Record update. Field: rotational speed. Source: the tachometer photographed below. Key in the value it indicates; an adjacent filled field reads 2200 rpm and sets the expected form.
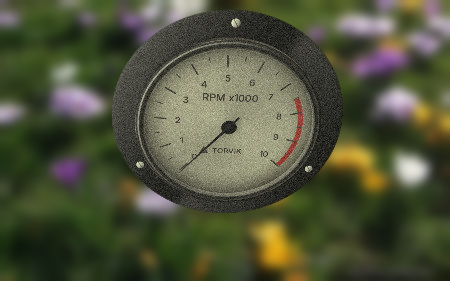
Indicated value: 0 rpm
